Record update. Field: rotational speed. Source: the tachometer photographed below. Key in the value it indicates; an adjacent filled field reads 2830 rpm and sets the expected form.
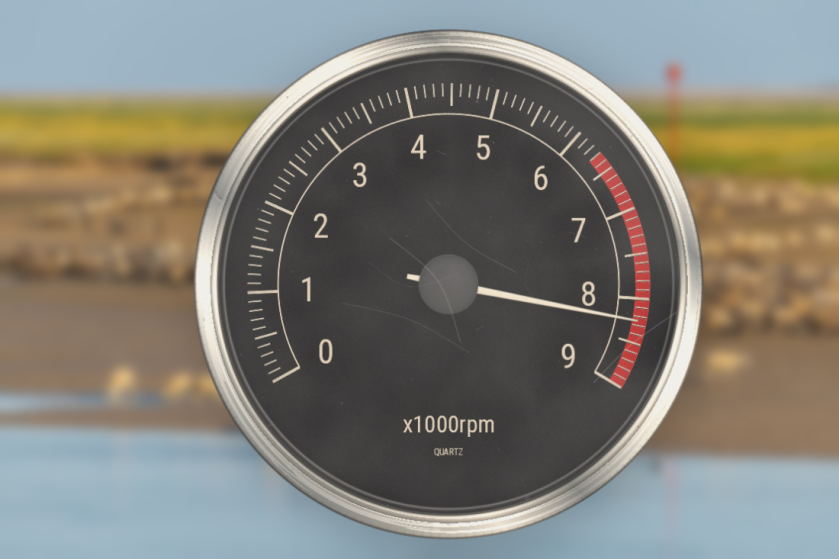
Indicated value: 8250 rpm
